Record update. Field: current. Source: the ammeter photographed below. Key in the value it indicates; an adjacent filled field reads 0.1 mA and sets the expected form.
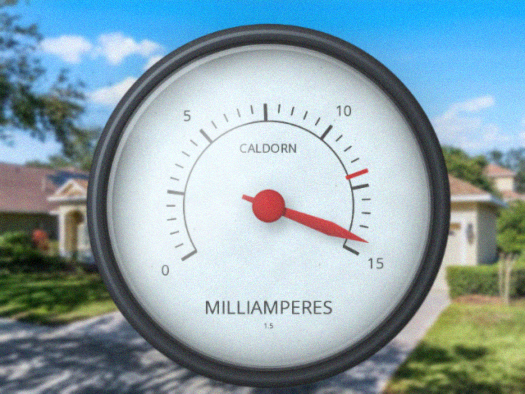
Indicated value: 14.5 mA
